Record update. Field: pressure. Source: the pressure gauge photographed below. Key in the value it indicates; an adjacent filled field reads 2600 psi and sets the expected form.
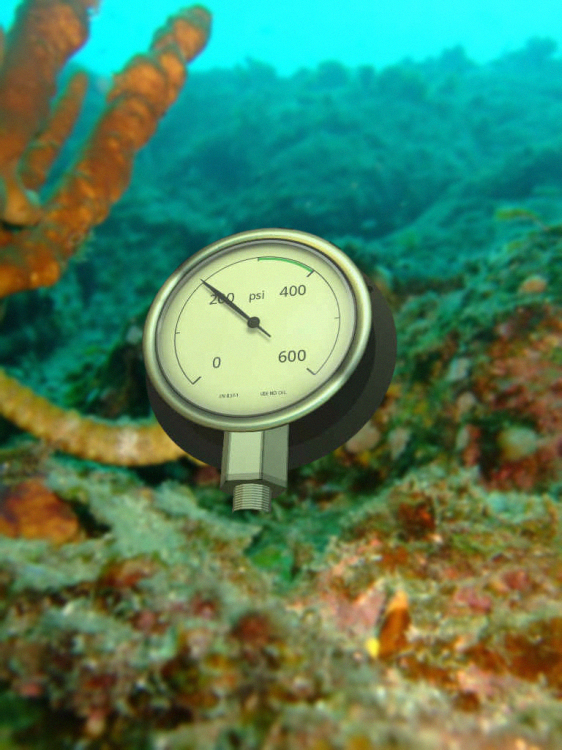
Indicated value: 200 psi
